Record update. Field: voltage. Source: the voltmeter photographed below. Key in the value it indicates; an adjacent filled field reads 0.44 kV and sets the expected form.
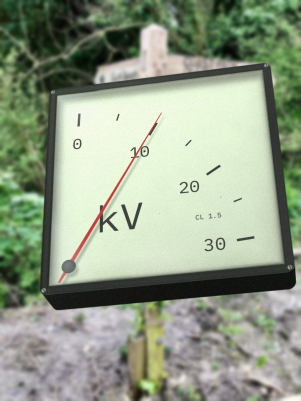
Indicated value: 10 kV
